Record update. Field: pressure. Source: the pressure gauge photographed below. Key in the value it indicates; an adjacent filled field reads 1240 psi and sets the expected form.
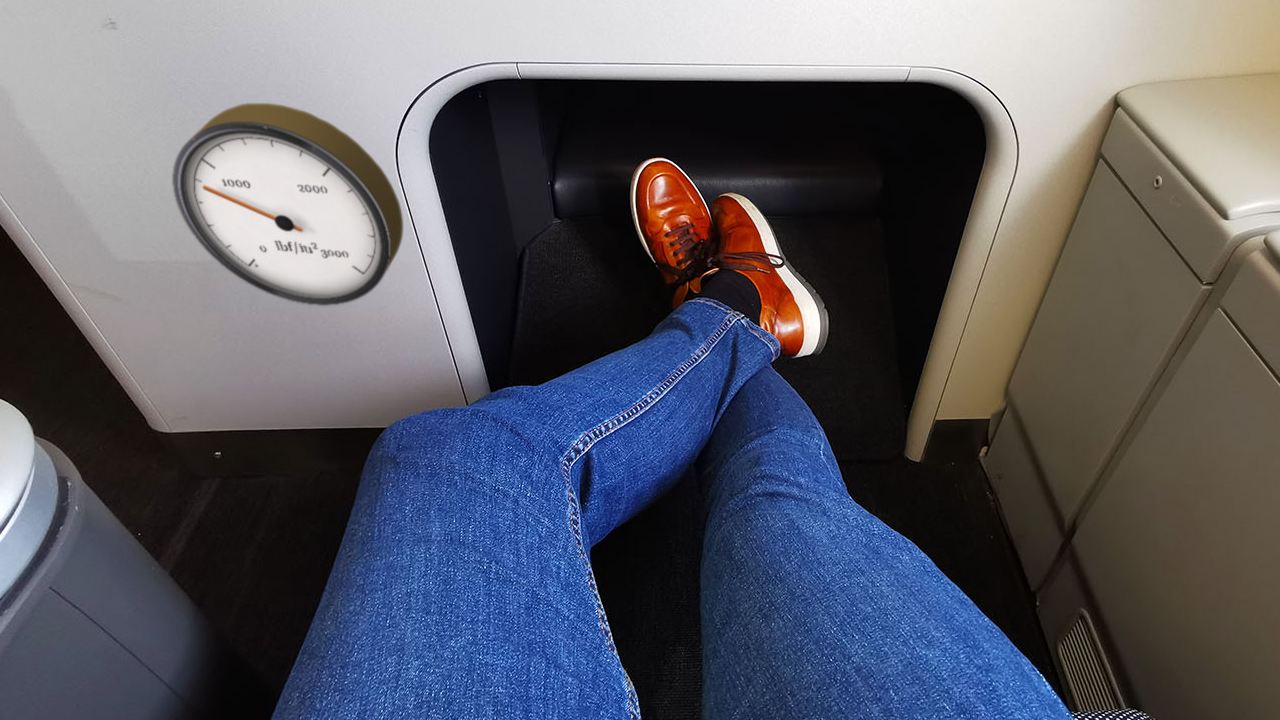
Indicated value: 800 psi
